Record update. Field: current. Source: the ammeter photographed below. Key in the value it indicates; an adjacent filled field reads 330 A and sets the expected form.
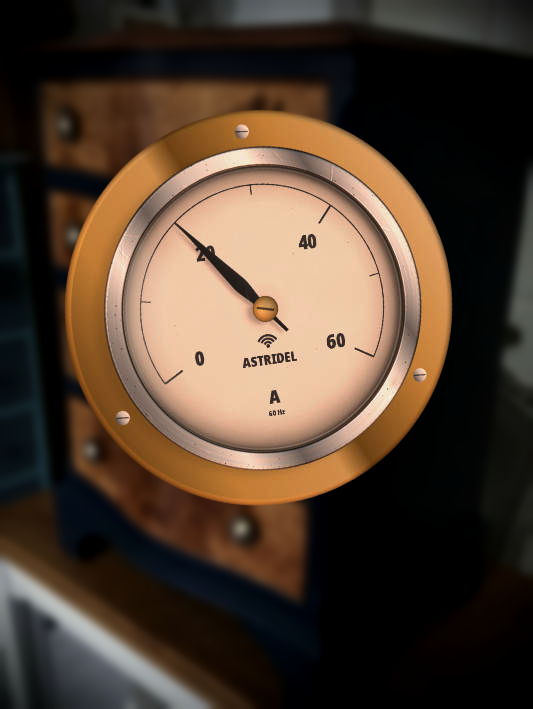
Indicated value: 20 A
